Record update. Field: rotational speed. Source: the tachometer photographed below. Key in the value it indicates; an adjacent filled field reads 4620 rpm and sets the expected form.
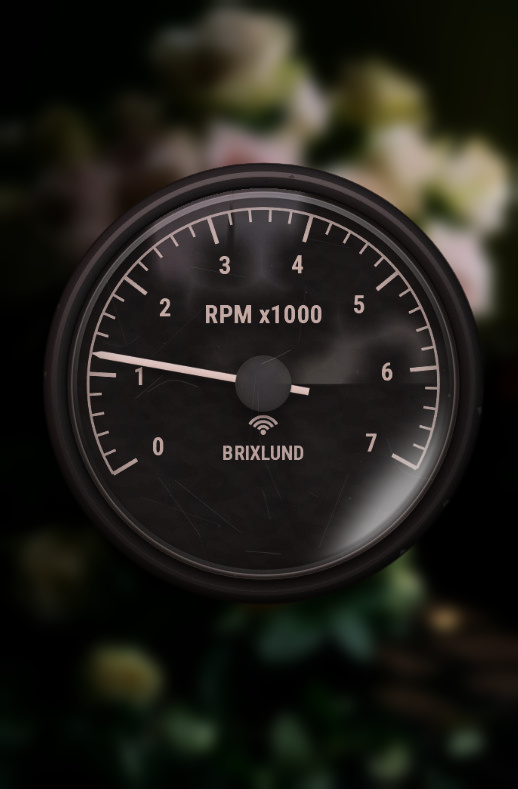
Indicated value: 1200 rpm
